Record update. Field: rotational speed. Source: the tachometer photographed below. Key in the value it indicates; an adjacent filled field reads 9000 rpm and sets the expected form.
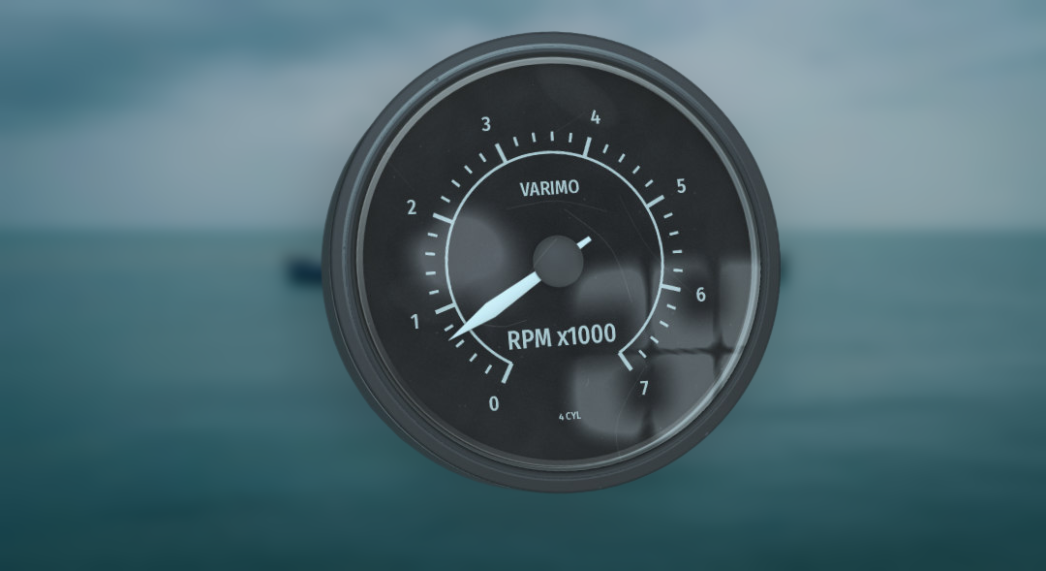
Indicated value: 700 rpm
